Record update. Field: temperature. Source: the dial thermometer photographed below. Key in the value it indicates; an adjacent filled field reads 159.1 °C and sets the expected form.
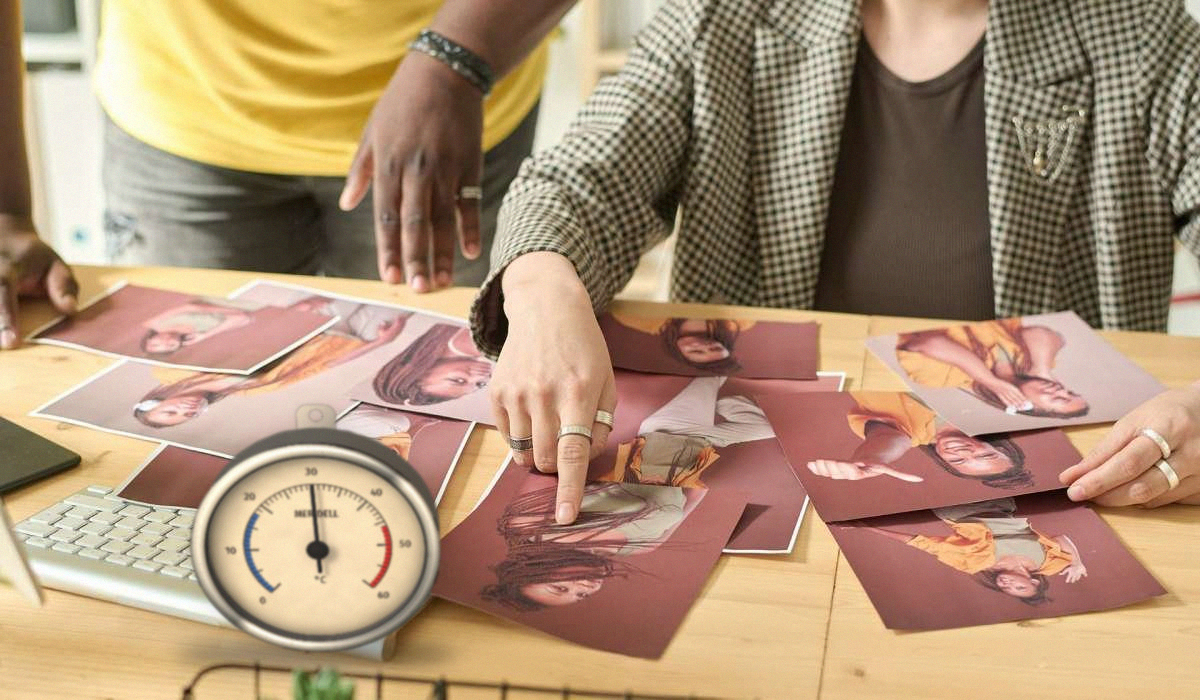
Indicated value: 30 °C
